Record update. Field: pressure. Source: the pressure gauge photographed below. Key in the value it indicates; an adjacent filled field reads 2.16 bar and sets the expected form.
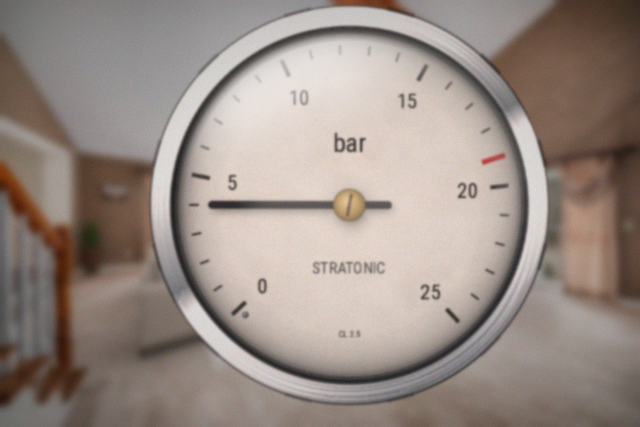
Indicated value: 4 bar
